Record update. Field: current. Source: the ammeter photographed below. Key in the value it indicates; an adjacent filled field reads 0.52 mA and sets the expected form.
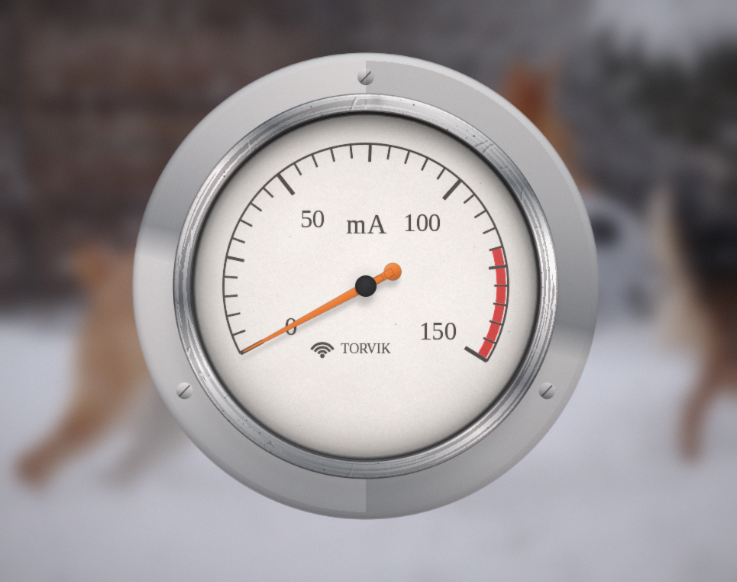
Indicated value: 0 mA
